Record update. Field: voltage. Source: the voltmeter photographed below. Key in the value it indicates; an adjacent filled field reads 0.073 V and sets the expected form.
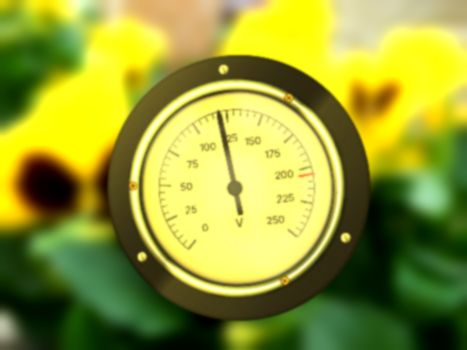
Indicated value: 120 V
